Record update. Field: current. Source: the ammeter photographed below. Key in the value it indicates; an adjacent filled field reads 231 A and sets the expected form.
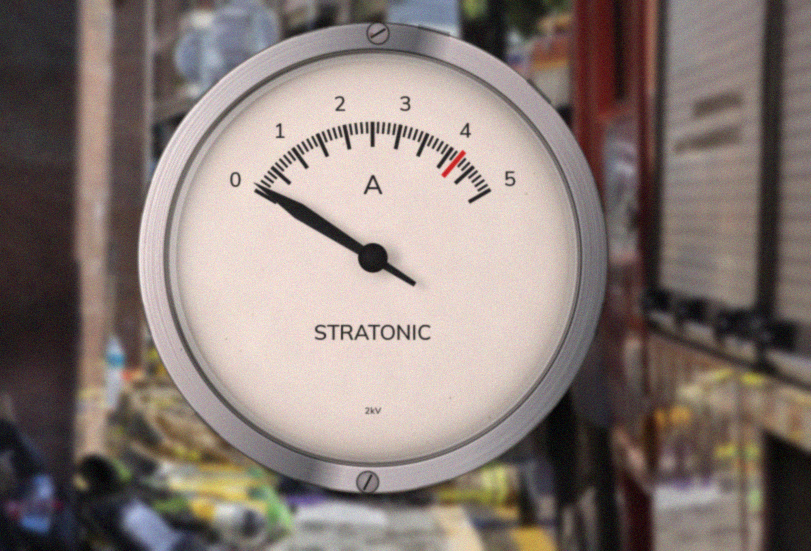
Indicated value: 0.1 A
